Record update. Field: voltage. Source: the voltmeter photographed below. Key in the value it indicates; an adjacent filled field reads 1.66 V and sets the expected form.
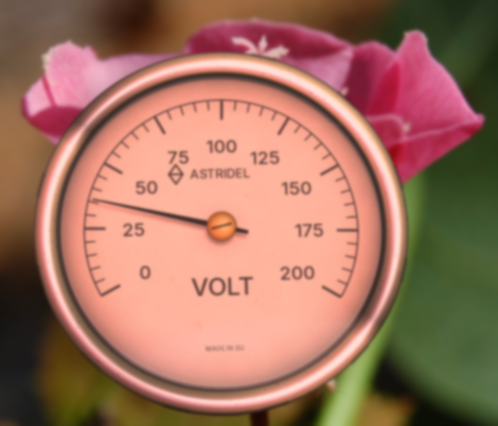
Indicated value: 35 V
